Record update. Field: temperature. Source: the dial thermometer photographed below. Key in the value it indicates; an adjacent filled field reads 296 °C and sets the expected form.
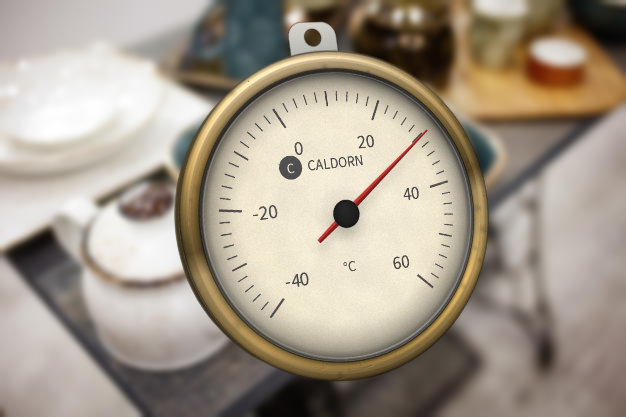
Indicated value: 30 °C
